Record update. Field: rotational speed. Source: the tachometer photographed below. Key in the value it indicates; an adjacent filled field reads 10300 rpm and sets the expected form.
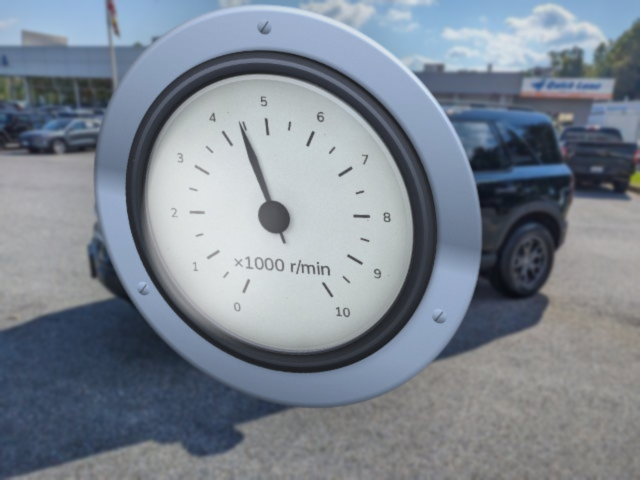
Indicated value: 4500 rpm
